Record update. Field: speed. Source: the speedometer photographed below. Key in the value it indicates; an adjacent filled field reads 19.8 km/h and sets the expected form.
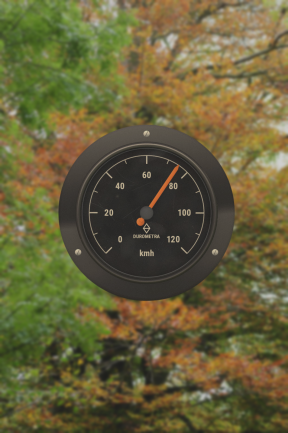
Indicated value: 75 km/h
